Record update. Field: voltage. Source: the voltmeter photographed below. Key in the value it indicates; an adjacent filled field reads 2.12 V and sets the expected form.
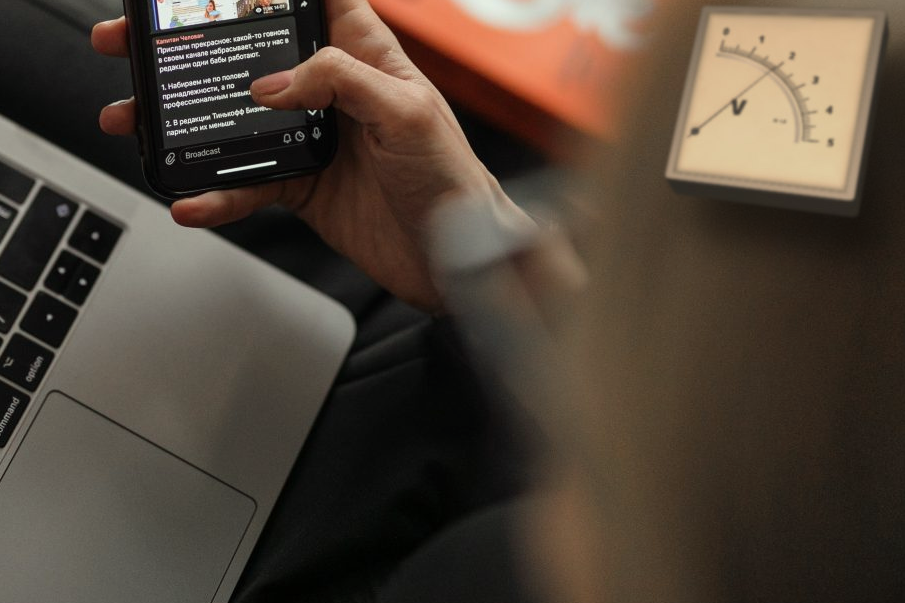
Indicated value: 2 V
